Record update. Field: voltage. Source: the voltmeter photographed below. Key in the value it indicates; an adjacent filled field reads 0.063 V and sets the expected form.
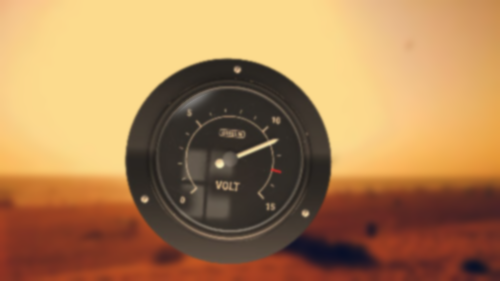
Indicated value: 11 V
